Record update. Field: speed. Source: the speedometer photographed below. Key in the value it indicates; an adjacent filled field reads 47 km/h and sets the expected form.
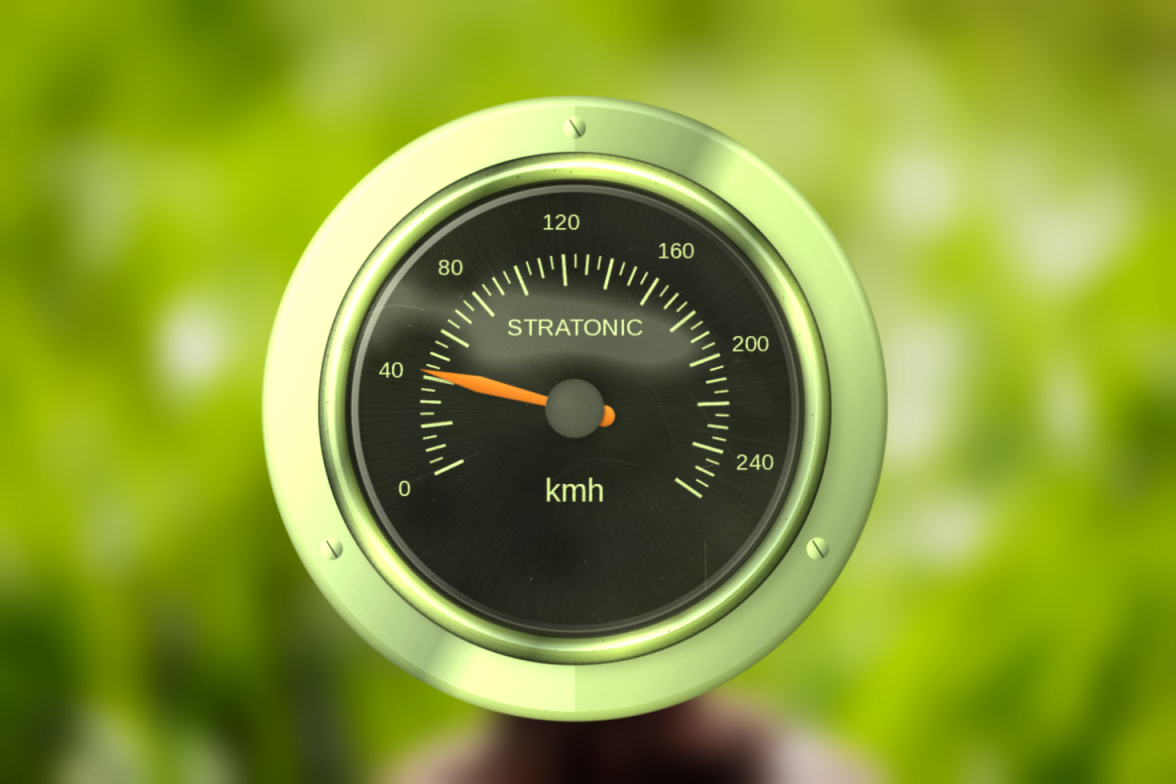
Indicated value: 42.5 km/h
